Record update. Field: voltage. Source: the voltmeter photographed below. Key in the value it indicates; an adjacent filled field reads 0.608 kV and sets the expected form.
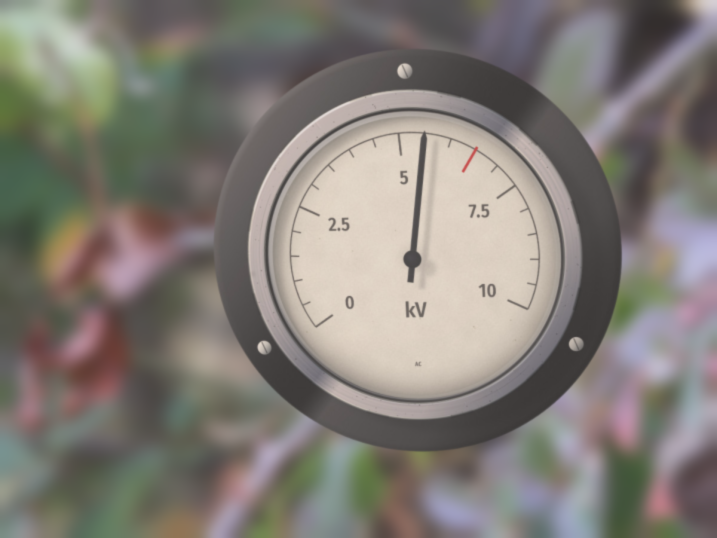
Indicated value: 5.5 kV
